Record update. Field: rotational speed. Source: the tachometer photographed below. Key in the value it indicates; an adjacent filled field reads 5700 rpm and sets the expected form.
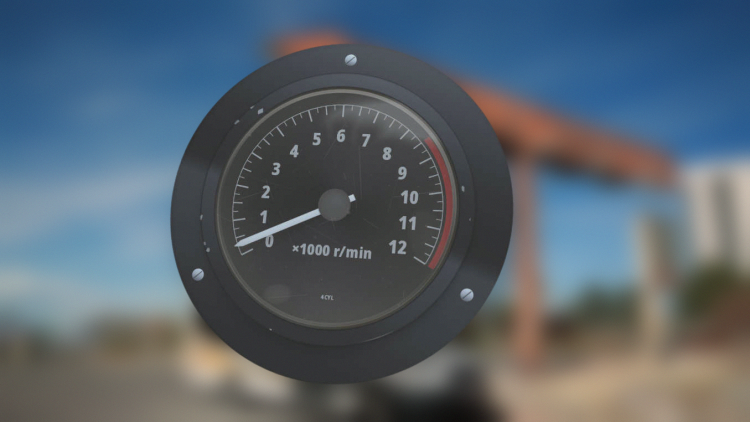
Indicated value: 250 rpm
